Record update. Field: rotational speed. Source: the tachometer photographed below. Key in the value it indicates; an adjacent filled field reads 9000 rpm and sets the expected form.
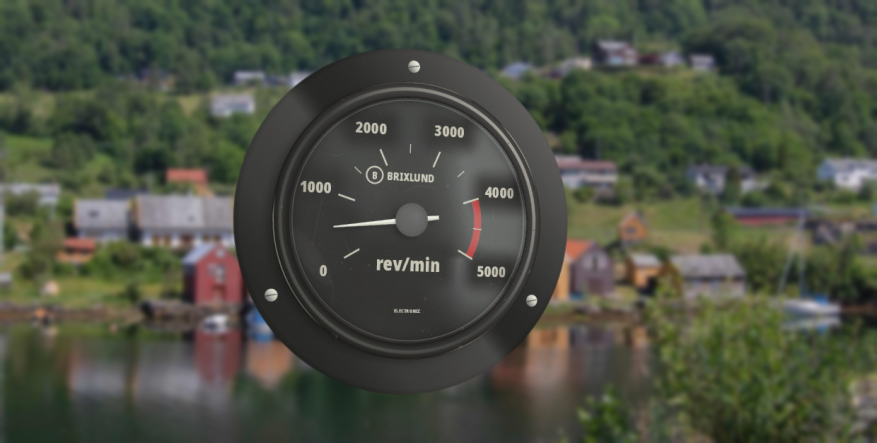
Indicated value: 500 rpm
